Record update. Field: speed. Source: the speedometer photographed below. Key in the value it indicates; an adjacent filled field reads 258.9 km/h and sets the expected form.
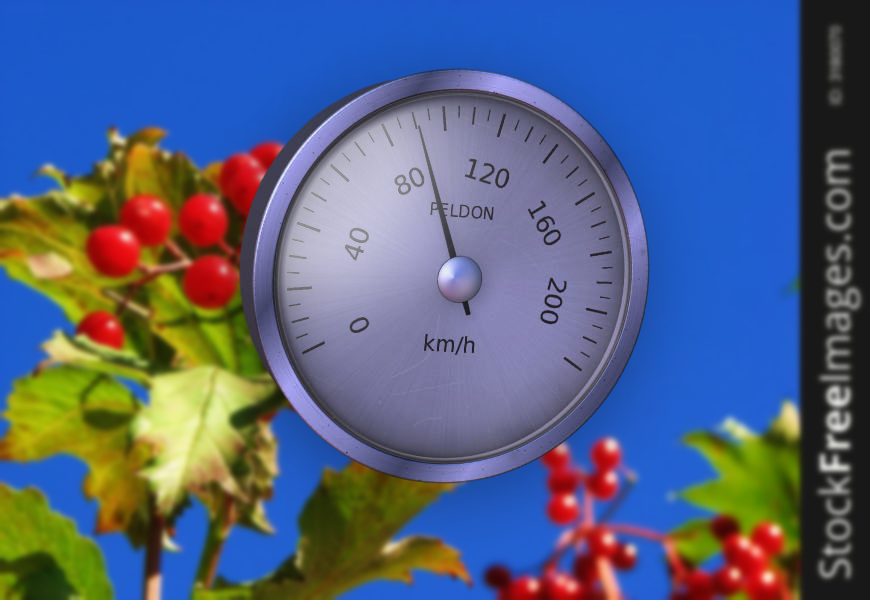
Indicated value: 90 km/h
